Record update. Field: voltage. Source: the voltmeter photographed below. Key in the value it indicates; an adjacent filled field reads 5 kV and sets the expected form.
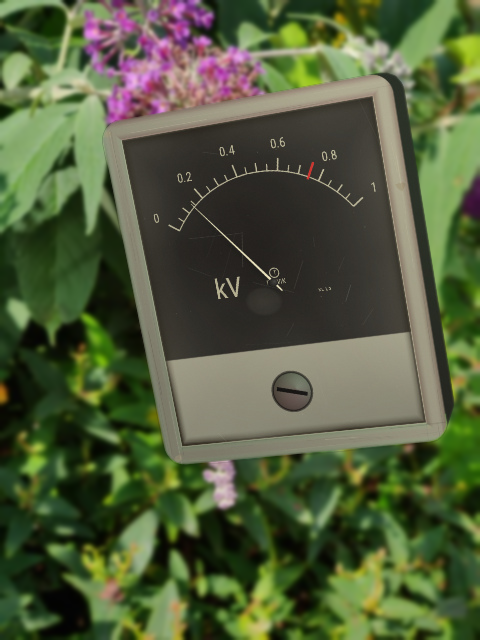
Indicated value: 0.15 kV
